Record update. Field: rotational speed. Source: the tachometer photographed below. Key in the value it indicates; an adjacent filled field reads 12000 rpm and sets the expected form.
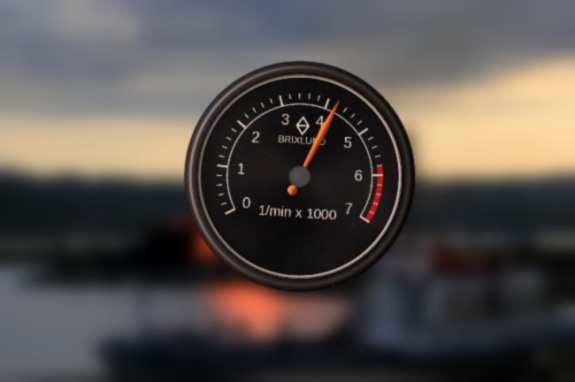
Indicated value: 4200 rpm
